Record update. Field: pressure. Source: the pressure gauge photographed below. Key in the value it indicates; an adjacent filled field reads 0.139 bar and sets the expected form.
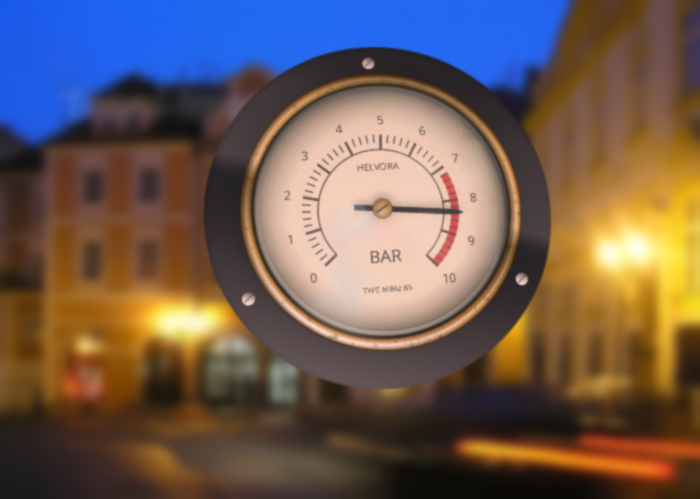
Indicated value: 8.4 bar
